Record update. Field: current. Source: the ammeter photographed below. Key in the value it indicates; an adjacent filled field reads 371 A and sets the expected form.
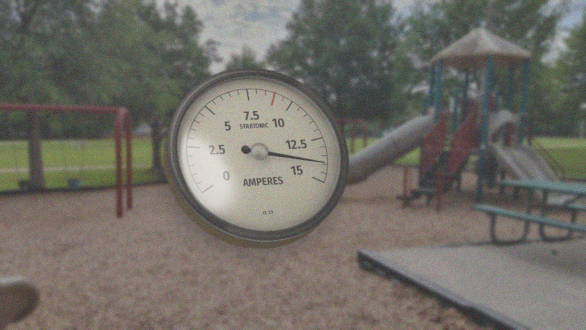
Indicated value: 14 A
